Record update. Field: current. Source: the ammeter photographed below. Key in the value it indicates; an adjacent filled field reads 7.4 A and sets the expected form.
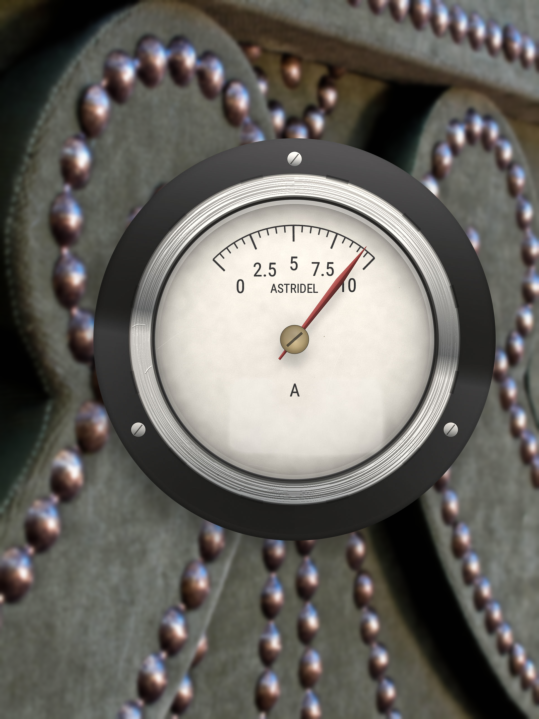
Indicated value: 9.25 A
